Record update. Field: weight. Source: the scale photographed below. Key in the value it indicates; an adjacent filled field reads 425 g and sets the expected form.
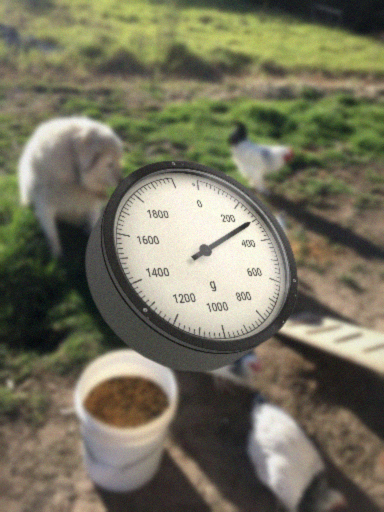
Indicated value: 300 g
